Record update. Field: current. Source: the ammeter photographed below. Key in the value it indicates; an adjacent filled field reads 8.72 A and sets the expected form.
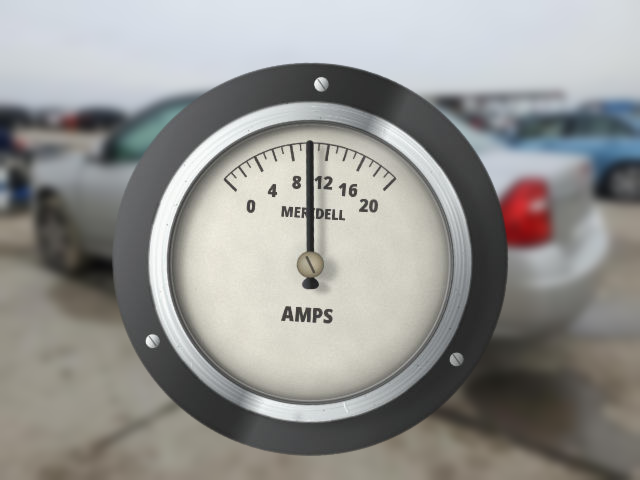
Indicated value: 10 A
